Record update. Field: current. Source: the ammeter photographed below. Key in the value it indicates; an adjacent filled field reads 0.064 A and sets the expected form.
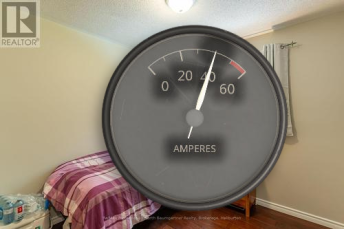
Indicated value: 40 A
